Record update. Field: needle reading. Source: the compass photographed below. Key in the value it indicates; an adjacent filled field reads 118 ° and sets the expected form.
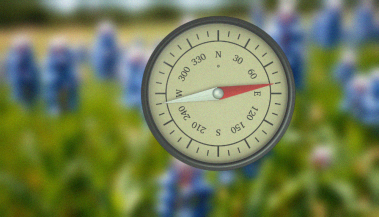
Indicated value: 80 °
